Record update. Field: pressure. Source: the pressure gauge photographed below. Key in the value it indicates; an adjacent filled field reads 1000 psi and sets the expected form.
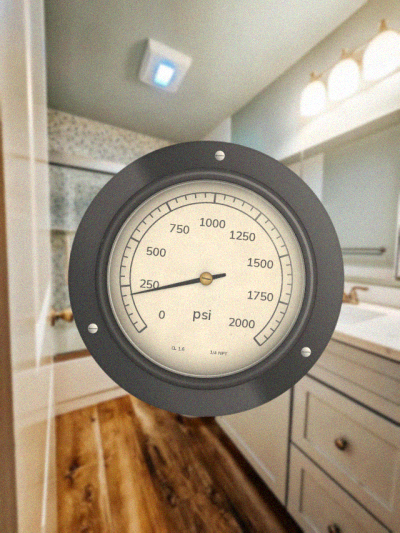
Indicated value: 200 psi
